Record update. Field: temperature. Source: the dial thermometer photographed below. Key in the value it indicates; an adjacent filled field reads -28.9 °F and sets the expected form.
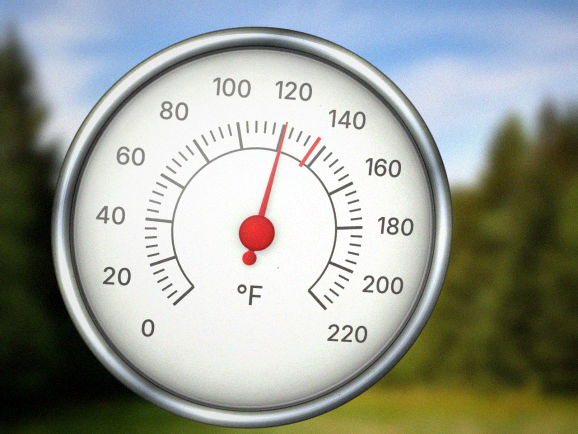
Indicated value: 120 °F
